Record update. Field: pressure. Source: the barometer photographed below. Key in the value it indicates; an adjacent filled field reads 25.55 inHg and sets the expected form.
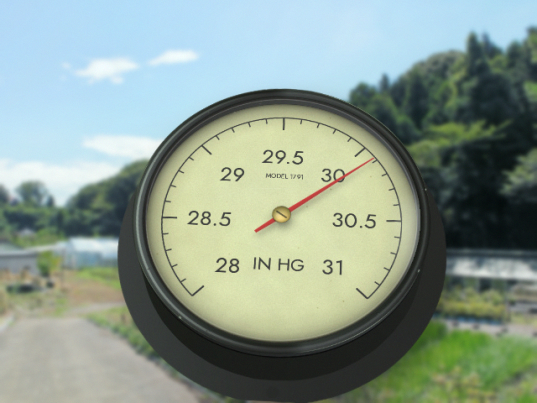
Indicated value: 30.1 inHg
